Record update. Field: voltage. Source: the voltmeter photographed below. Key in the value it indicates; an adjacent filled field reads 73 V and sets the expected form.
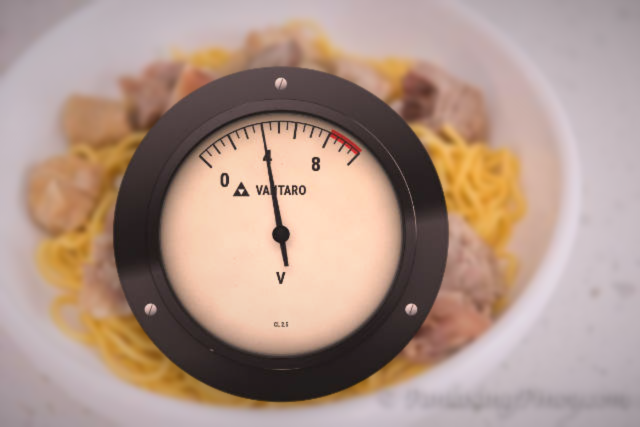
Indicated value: 4 V
